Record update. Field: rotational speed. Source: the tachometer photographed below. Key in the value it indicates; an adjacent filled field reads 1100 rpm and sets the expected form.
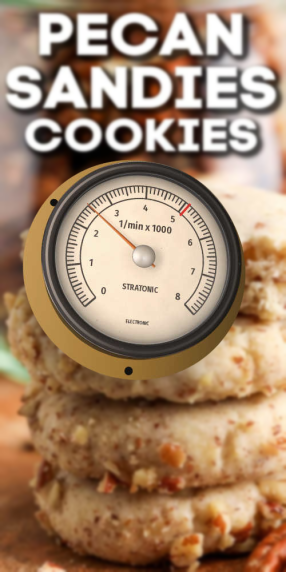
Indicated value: 2500 rpm
